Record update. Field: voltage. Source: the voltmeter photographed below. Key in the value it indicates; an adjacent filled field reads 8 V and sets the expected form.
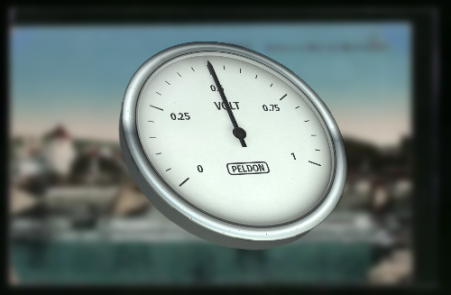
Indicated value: 0.5 V
